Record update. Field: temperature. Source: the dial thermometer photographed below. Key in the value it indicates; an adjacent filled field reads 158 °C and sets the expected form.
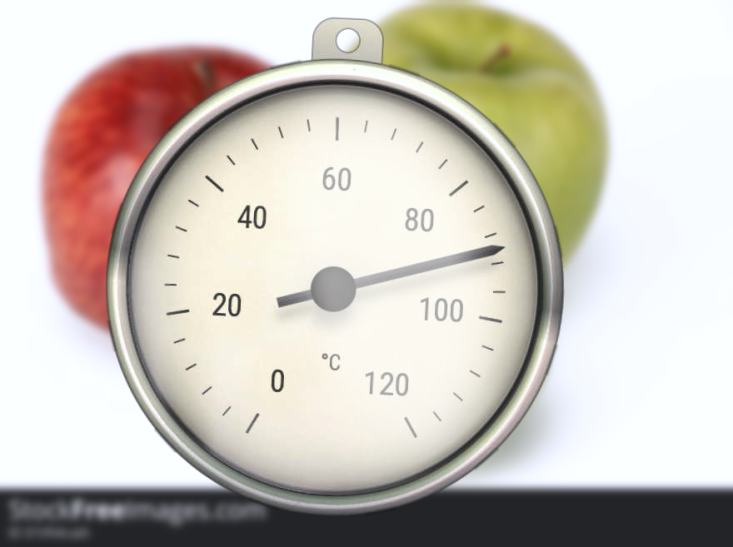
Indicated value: 90 °C
